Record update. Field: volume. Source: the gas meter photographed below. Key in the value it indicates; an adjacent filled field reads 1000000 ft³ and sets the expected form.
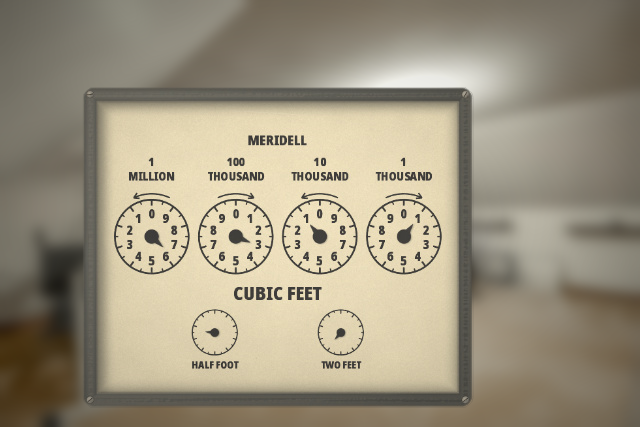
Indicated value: 631100 ft³
